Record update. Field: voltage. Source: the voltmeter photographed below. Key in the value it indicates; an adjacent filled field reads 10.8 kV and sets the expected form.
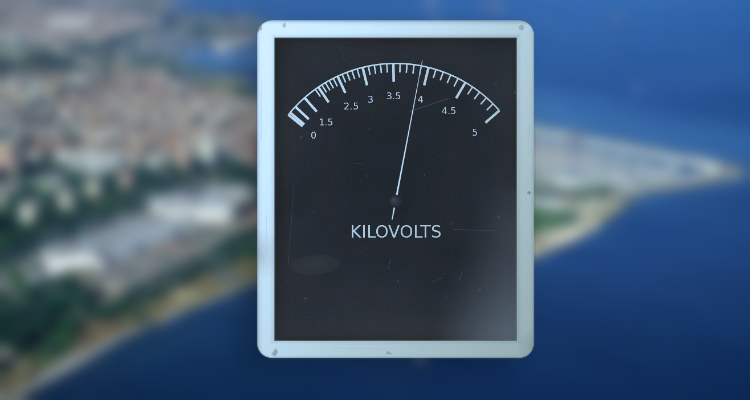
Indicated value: 3.9 kV
